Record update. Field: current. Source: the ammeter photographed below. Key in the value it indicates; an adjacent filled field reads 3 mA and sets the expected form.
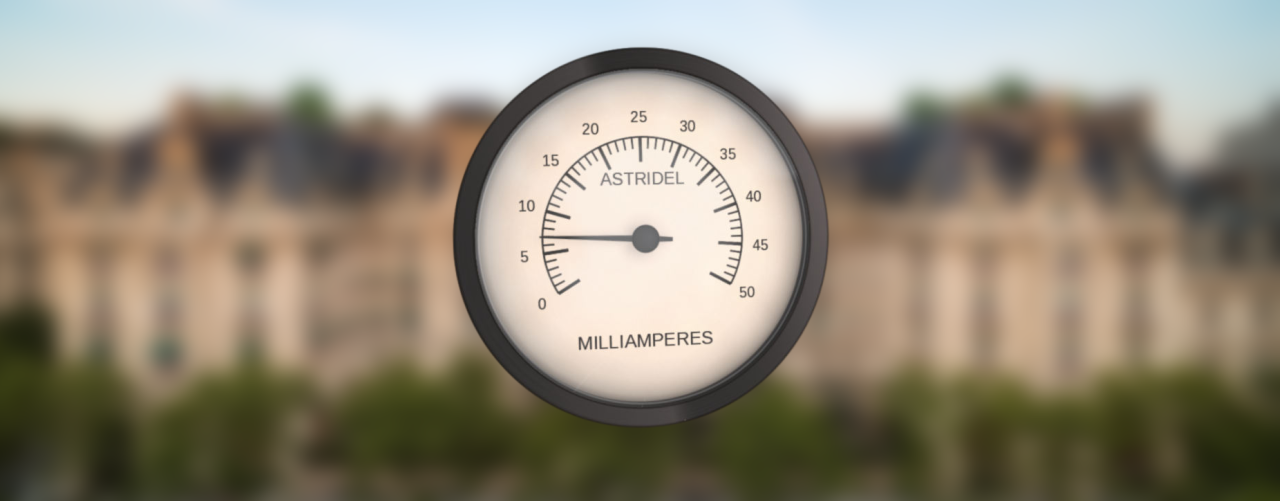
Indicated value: 7 mA
